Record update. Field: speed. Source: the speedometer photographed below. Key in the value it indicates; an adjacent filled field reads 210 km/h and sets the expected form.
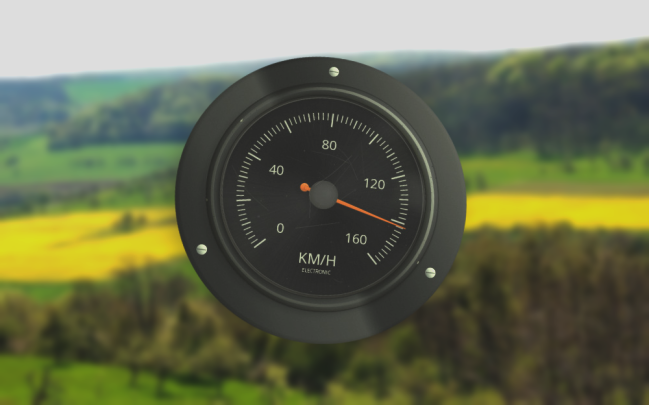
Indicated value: 142 km/h
